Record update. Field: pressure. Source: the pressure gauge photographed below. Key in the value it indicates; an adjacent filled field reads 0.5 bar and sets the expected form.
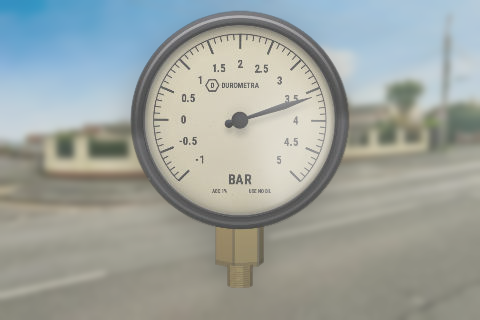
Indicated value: 3.6 bar
